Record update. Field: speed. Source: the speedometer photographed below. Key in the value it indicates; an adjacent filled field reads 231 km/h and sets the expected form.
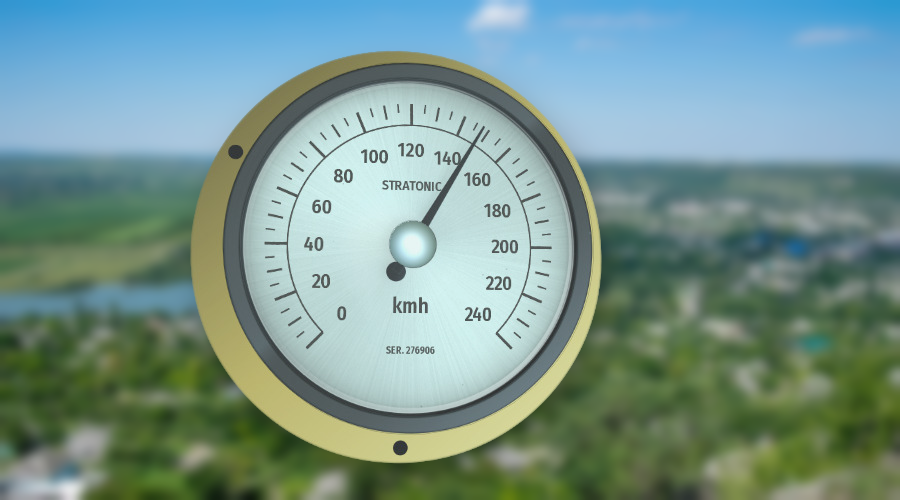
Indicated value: 147.5 km/h
